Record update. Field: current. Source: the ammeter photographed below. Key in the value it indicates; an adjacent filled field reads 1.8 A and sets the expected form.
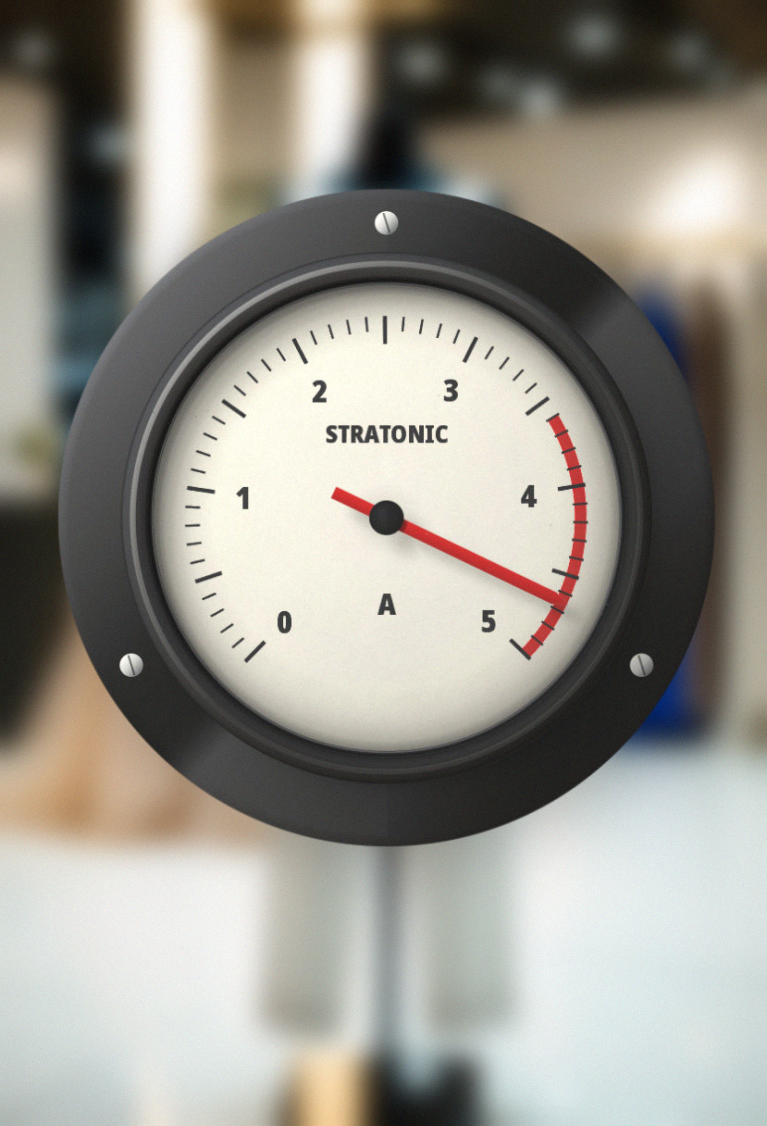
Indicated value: 4.65 A
